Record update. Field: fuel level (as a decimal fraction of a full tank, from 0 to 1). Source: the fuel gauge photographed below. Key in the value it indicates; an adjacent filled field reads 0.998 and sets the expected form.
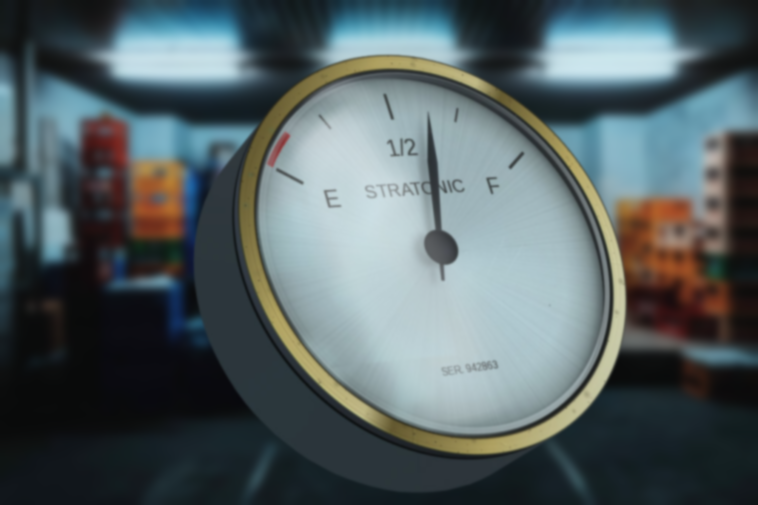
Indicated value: 0.625
